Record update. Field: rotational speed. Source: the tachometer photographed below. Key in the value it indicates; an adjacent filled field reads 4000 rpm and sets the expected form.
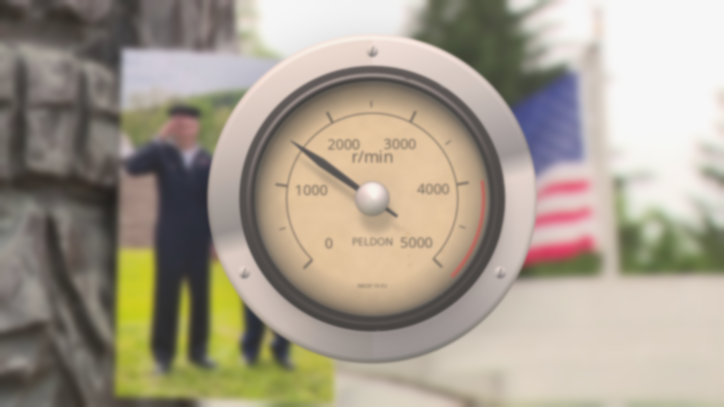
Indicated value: 1500 rpm
